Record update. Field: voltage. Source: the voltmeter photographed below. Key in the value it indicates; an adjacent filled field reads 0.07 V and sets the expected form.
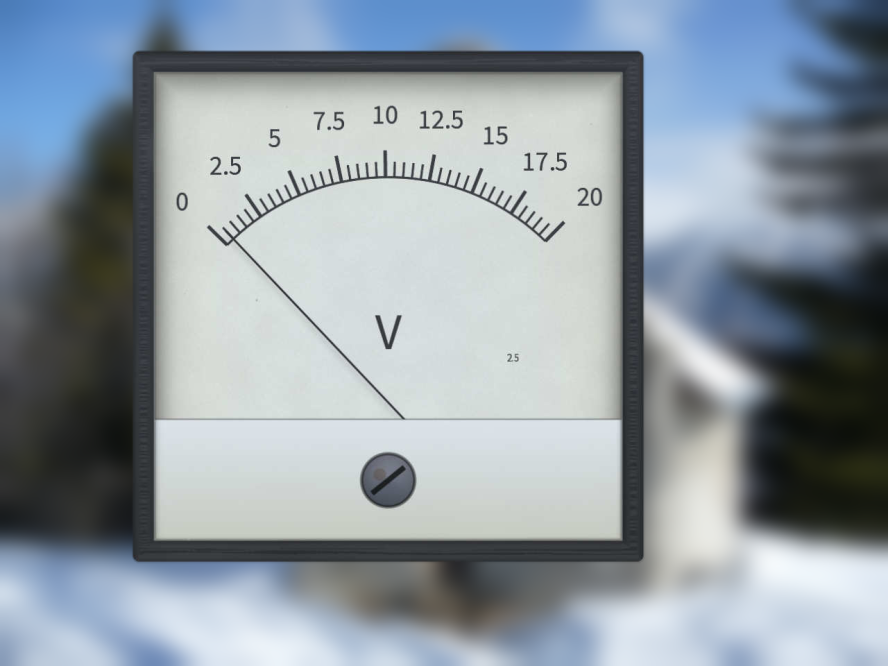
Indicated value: 0.5 V
